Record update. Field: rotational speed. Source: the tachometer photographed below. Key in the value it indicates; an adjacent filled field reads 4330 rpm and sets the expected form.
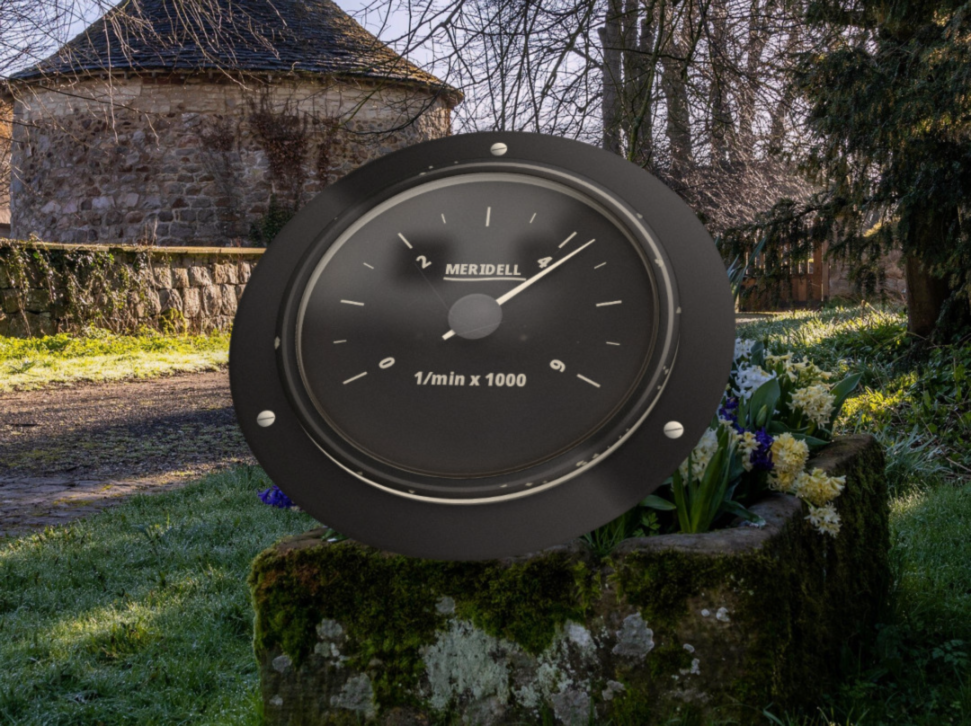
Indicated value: 4250 rpm
